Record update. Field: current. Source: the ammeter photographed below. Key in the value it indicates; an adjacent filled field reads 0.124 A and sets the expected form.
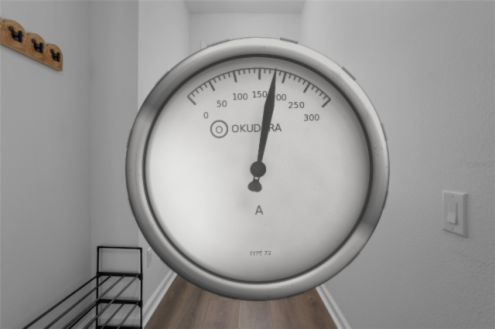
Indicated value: 180 A
